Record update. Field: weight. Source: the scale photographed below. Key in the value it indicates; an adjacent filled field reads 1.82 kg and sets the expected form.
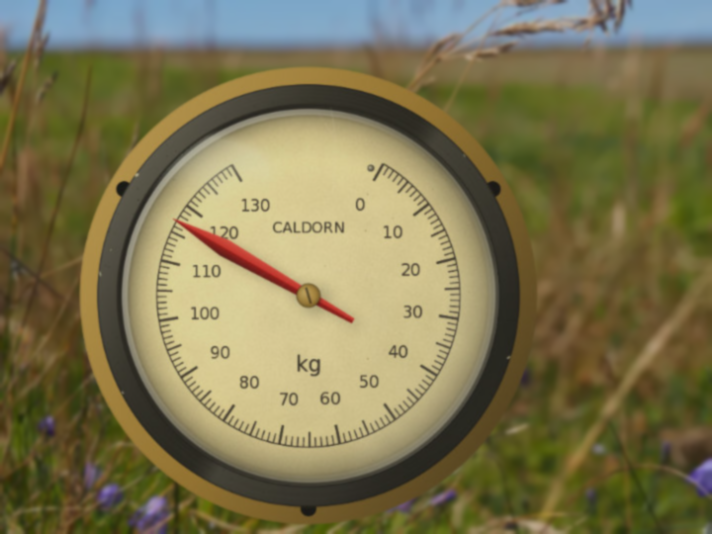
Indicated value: 117 kg
